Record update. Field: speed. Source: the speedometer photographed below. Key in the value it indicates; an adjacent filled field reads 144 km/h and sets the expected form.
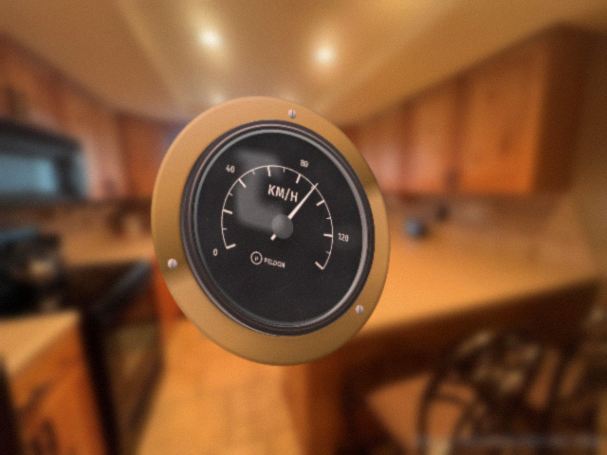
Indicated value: 90 km/h
